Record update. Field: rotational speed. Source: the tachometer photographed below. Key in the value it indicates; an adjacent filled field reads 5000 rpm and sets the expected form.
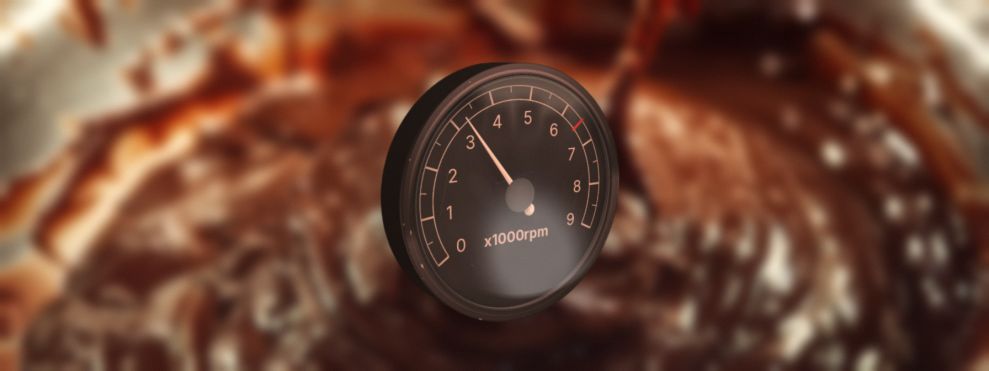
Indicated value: 3250 rpm
